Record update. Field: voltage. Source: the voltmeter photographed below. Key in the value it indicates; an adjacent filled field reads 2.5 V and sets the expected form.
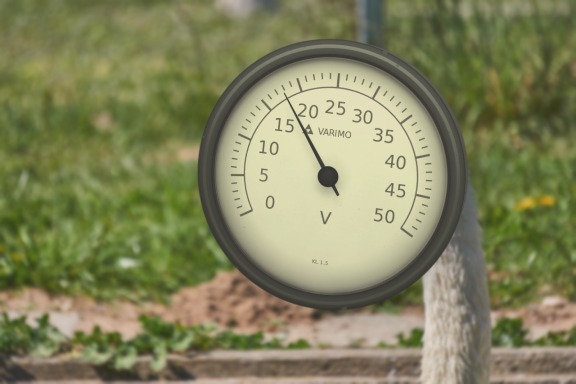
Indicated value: 18 V
